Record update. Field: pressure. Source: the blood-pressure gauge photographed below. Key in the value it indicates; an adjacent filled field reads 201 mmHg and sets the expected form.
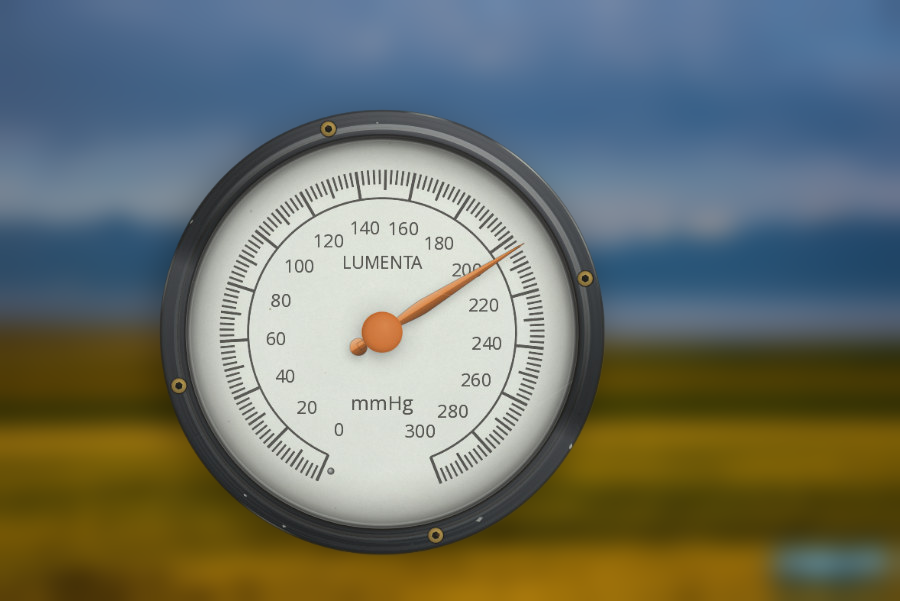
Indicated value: 204 mmHg
